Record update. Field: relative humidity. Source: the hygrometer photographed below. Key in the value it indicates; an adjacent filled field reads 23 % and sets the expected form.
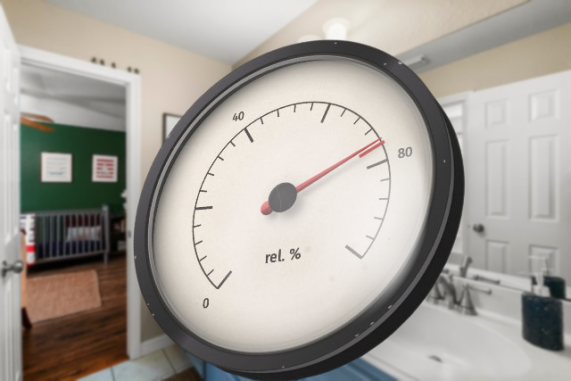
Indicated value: 76 %
